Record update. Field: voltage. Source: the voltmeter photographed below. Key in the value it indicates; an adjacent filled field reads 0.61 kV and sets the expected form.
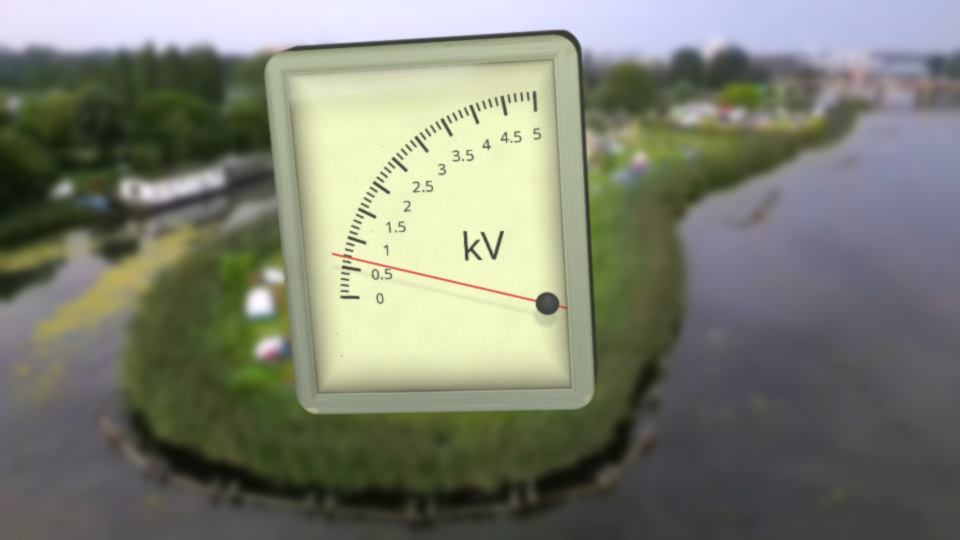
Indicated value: 0.7 kV
